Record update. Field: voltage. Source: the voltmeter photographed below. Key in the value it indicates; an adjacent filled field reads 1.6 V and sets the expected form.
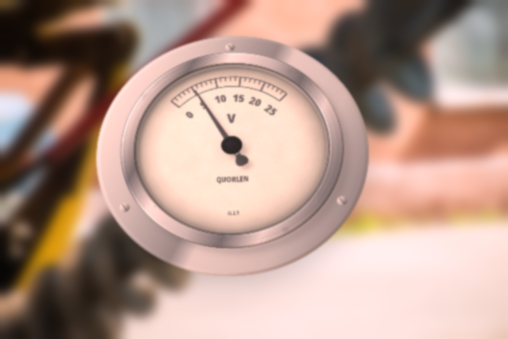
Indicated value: 5 V
